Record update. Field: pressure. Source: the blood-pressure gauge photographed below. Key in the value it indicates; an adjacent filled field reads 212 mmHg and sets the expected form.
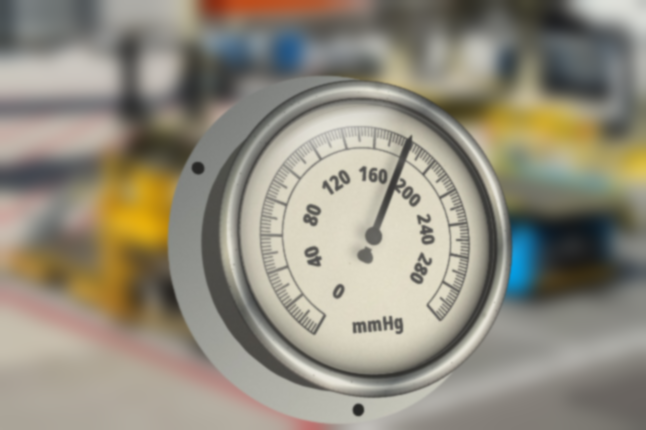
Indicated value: 180 mmHg
